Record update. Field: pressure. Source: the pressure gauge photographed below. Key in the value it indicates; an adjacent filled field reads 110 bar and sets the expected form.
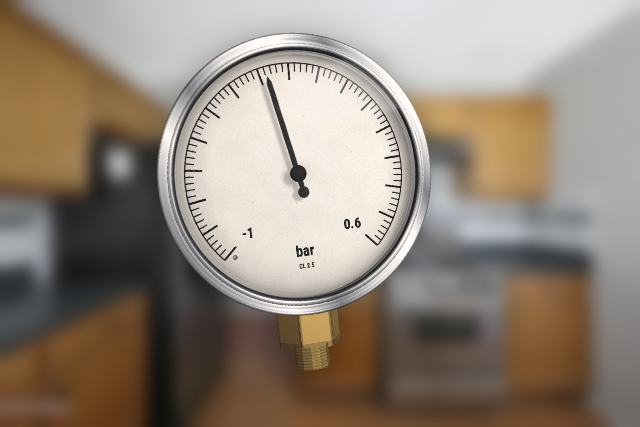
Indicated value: -0.28 bar
